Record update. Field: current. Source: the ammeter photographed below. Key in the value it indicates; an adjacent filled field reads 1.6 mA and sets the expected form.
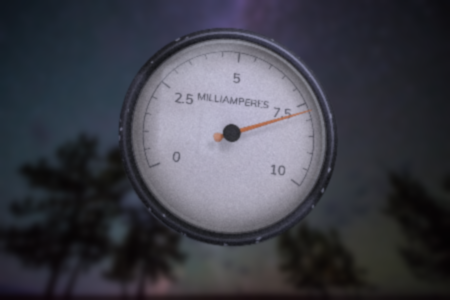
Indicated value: 7.75 mA
